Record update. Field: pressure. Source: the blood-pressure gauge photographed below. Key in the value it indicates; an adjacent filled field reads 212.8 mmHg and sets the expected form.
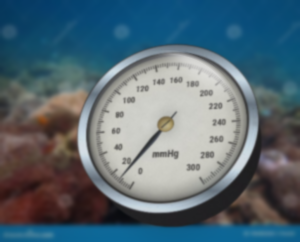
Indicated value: 10 mmHg
